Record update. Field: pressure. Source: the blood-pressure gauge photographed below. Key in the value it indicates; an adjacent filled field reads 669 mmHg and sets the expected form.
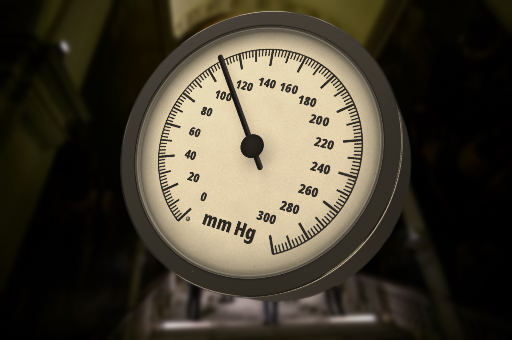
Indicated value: 110 mmHg
